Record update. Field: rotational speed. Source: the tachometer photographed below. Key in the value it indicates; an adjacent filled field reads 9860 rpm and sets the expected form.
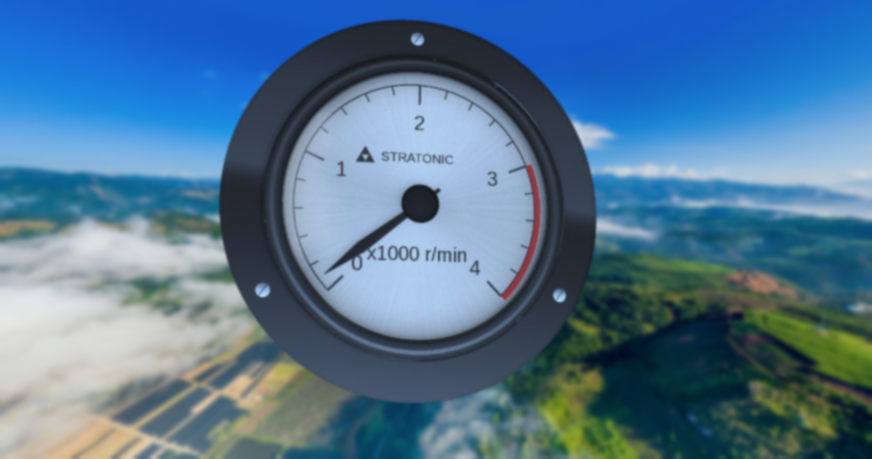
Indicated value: 100 rpm
